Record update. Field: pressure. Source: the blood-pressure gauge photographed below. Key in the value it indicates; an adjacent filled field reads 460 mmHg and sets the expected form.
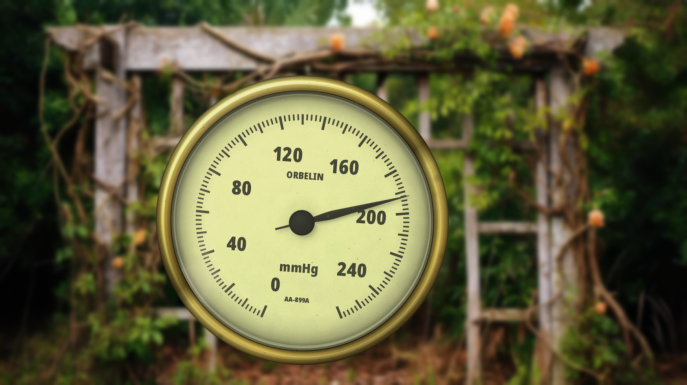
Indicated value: 192 mmHg
